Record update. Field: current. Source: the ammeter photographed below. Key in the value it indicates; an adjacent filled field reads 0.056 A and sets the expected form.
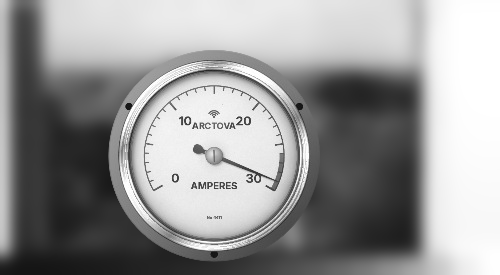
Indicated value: 29 A
